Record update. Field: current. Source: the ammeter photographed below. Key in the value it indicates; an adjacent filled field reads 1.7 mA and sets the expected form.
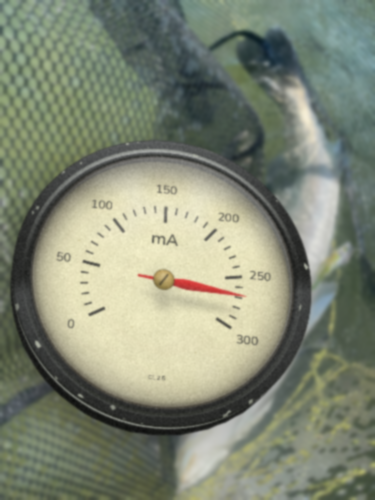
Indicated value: 270 mA
